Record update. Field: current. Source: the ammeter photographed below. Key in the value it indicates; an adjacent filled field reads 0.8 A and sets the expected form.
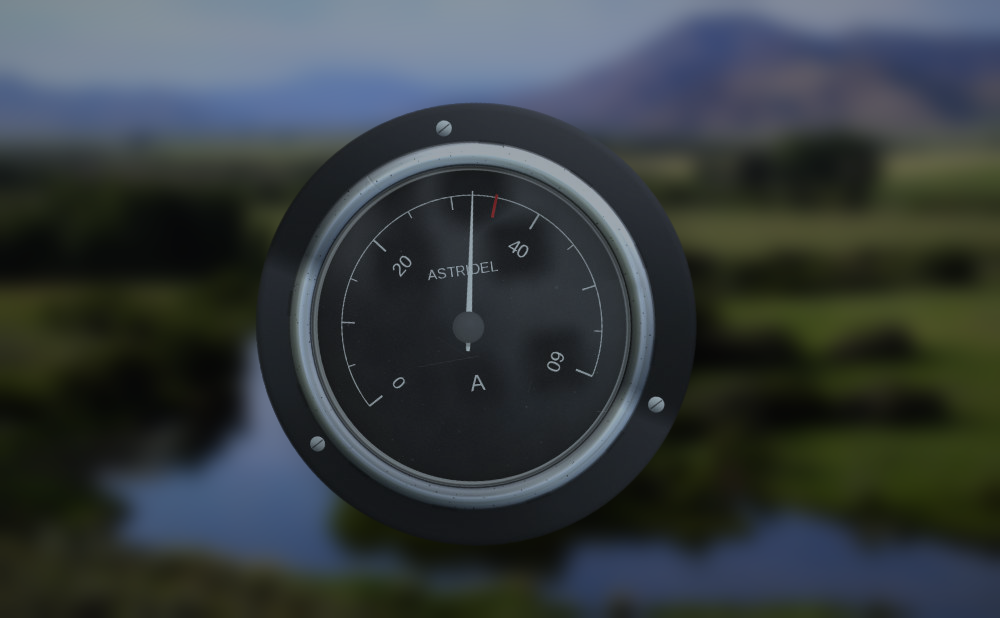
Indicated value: 32.5 A
